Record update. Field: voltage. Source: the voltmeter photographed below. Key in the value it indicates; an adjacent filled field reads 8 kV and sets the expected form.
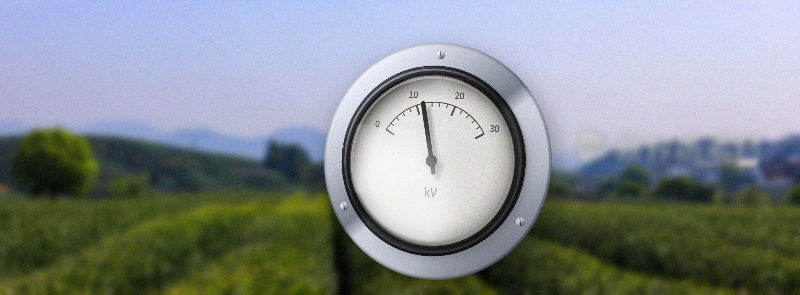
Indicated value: 12 kV
